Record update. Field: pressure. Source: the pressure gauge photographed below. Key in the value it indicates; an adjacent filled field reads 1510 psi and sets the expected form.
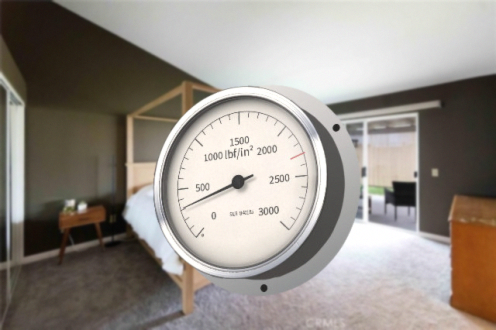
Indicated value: 300 psi
